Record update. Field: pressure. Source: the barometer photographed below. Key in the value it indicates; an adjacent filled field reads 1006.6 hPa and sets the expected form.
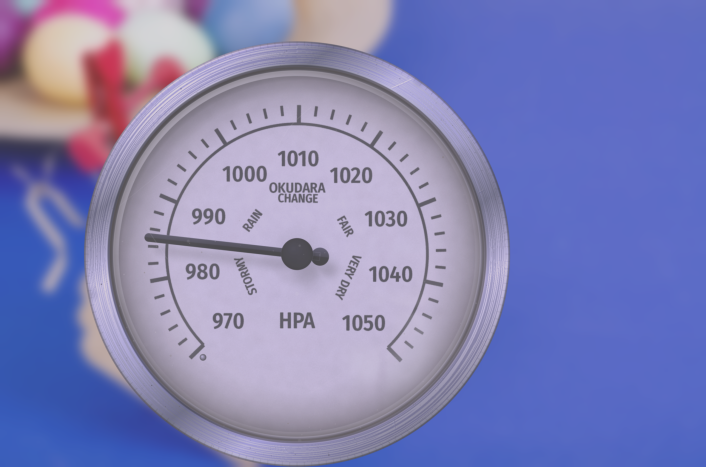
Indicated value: 985 hPa
